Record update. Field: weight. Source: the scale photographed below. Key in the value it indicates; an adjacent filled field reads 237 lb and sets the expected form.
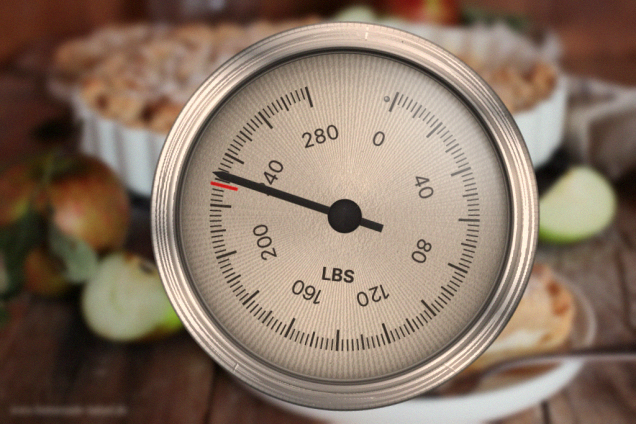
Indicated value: 232 lb
